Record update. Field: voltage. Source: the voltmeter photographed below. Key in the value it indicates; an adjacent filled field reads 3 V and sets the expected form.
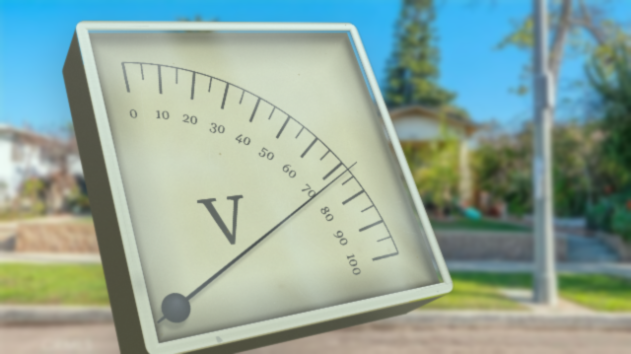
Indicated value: 72.5 V
